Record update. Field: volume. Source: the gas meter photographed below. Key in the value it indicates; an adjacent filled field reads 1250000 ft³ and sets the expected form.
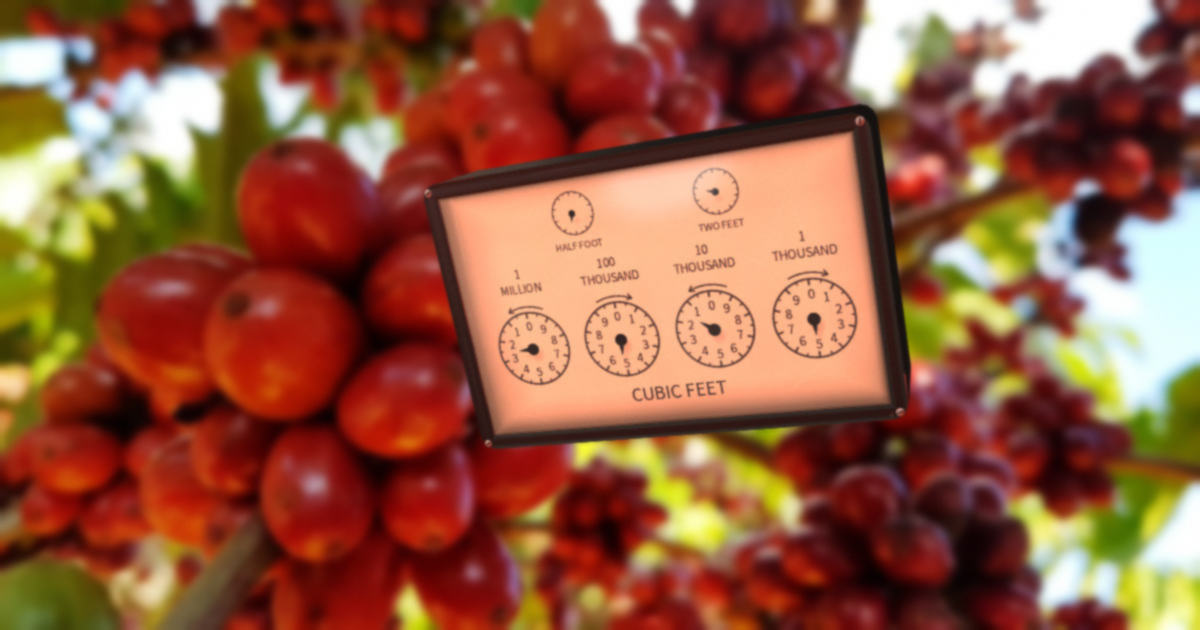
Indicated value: 251500 ft³
